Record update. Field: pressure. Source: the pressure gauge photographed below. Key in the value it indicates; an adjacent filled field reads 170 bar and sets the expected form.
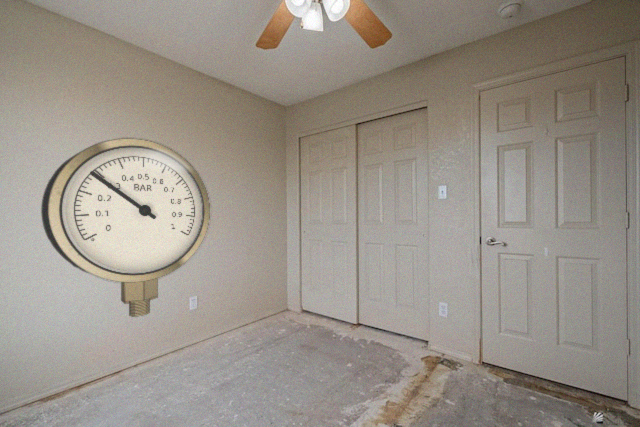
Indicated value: 0.28 bar
